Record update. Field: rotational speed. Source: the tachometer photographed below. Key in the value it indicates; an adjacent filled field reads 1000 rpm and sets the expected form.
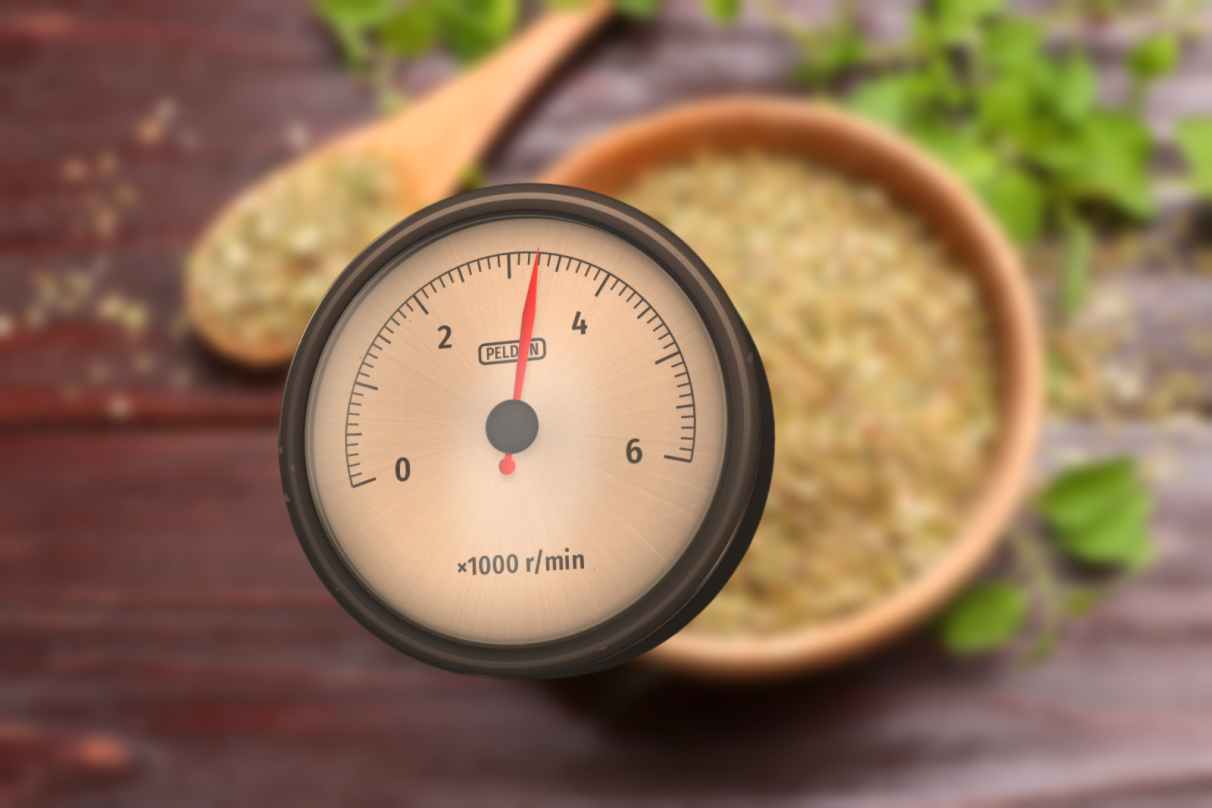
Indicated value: 3300 rpm
